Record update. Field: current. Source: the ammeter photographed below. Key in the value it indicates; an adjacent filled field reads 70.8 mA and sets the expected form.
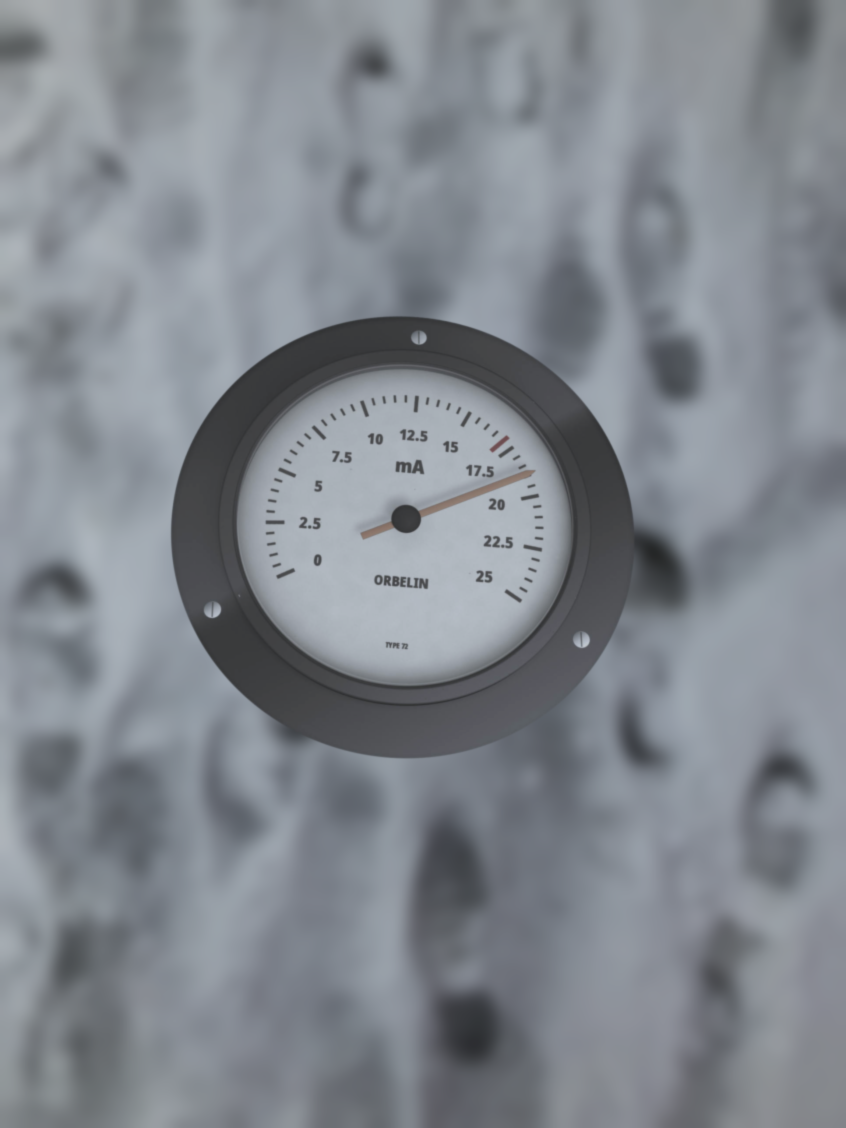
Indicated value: 19 mA
